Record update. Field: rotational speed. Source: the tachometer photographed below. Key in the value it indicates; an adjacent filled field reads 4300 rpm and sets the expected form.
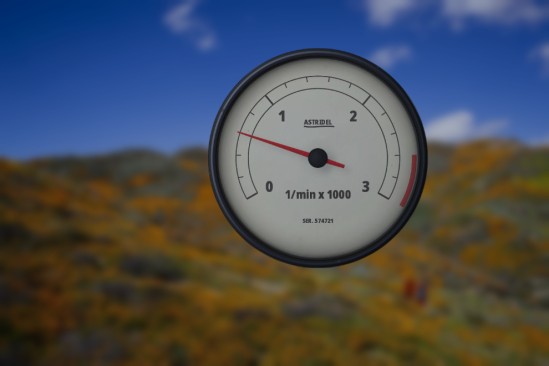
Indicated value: 600 rpm
